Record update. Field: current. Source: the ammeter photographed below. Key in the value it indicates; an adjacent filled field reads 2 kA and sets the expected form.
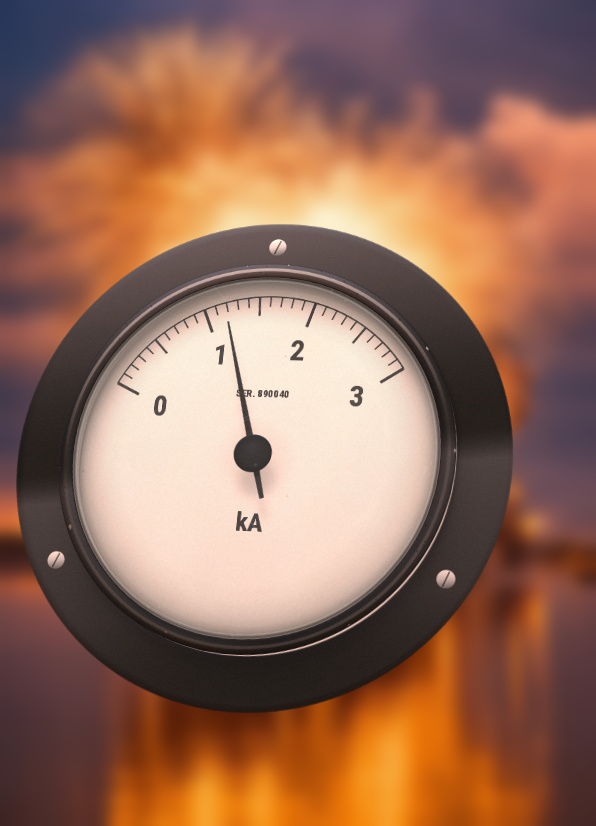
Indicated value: 1.2 kA
